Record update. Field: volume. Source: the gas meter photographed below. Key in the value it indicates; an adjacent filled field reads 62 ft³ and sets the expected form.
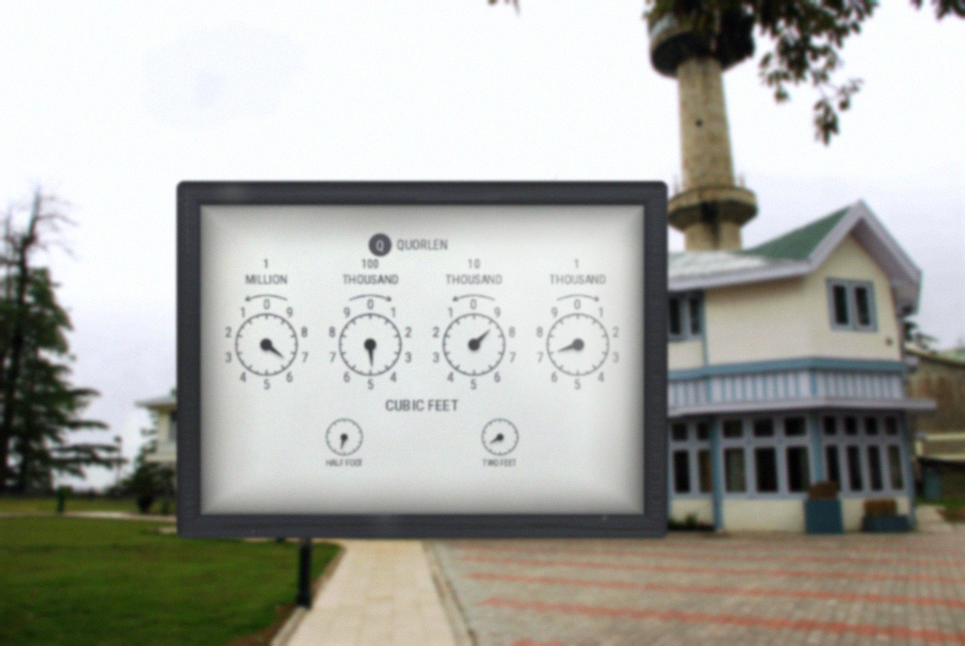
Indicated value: 648700 ft³
